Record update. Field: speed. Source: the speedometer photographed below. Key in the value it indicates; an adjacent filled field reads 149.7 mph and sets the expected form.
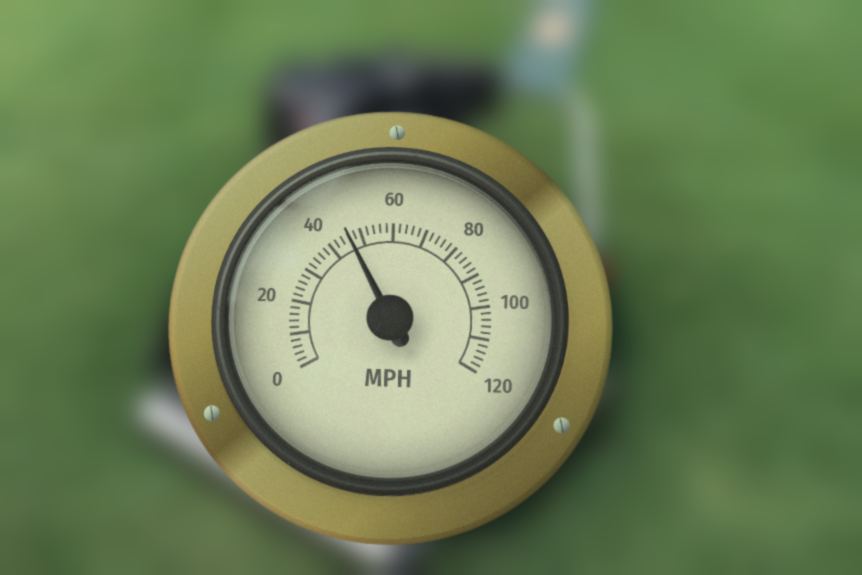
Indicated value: 46 mph
